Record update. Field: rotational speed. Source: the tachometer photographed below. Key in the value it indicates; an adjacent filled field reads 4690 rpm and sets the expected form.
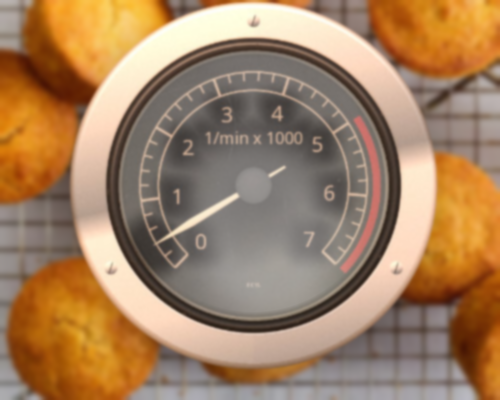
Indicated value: 400 rpm
